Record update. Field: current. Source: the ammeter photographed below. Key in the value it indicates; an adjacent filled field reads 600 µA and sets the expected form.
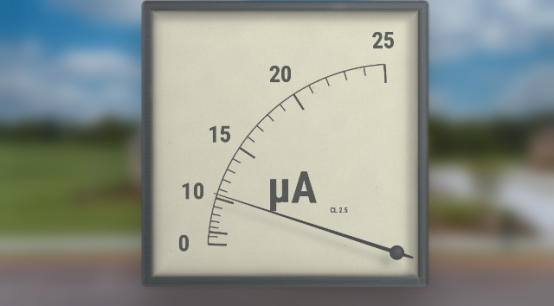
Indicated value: 10.5 µA
